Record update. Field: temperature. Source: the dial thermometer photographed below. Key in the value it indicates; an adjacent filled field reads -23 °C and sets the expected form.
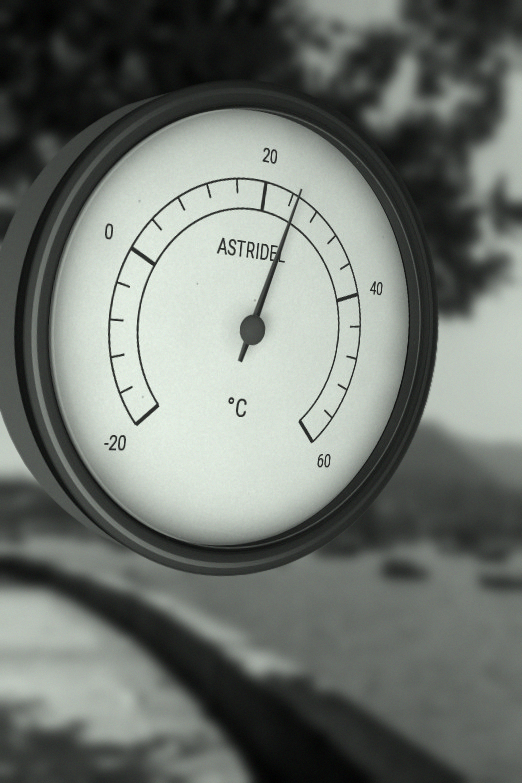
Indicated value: 24 °C
